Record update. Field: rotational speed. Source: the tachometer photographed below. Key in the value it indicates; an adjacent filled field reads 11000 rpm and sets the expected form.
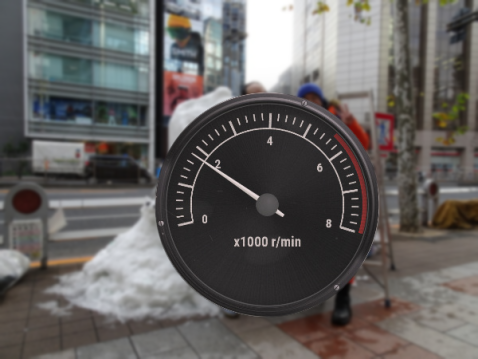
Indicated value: 1800 rpm
